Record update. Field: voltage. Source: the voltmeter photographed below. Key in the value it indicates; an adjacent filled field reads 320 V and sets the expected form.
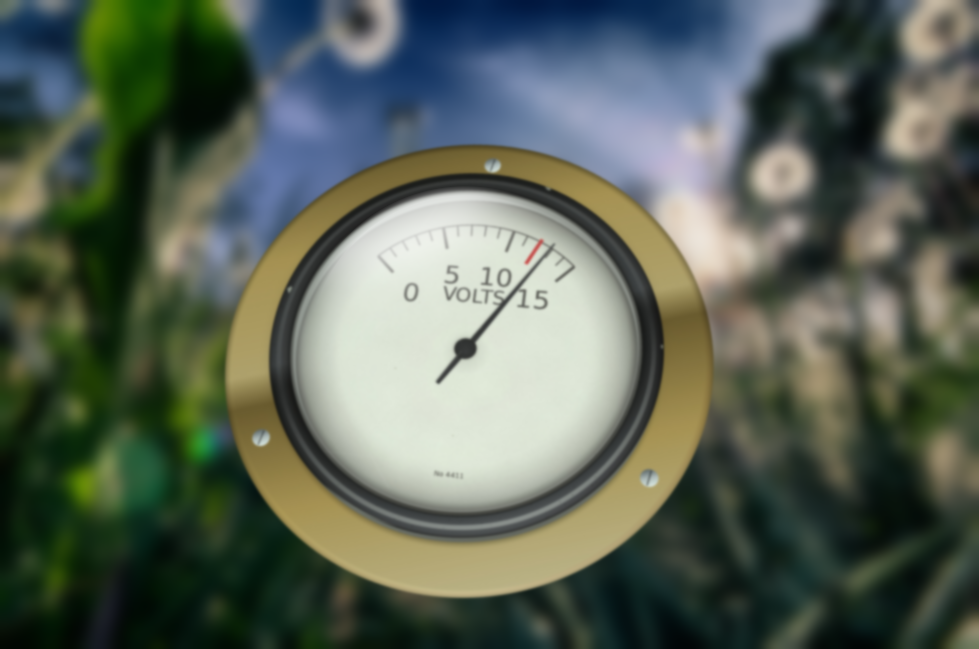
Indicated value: 13 V
